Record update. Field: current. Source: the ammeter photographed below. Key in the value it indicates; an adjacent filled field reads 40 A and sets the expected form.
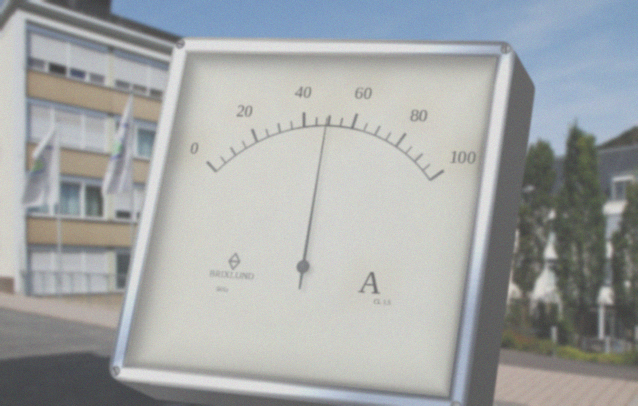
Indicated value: 50 A
